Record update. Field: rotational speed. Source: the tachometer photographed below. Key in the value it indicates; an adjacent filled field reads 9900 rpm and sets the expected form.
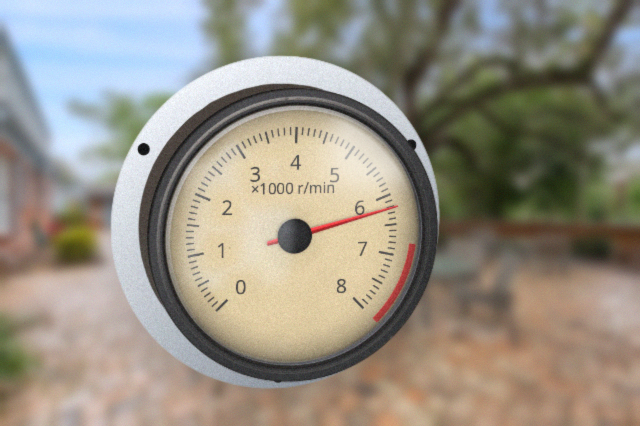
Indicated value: 6200 rpm
